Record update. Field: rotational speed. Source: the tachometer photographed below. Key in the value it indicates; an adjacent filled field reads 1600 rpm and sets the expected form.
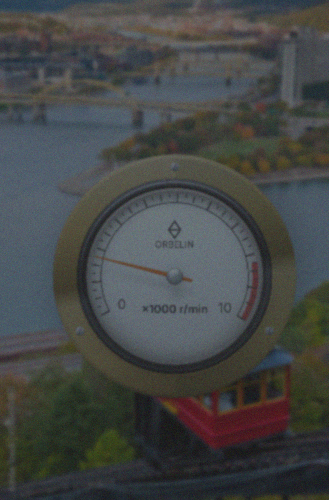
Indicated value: 1750 rpm
